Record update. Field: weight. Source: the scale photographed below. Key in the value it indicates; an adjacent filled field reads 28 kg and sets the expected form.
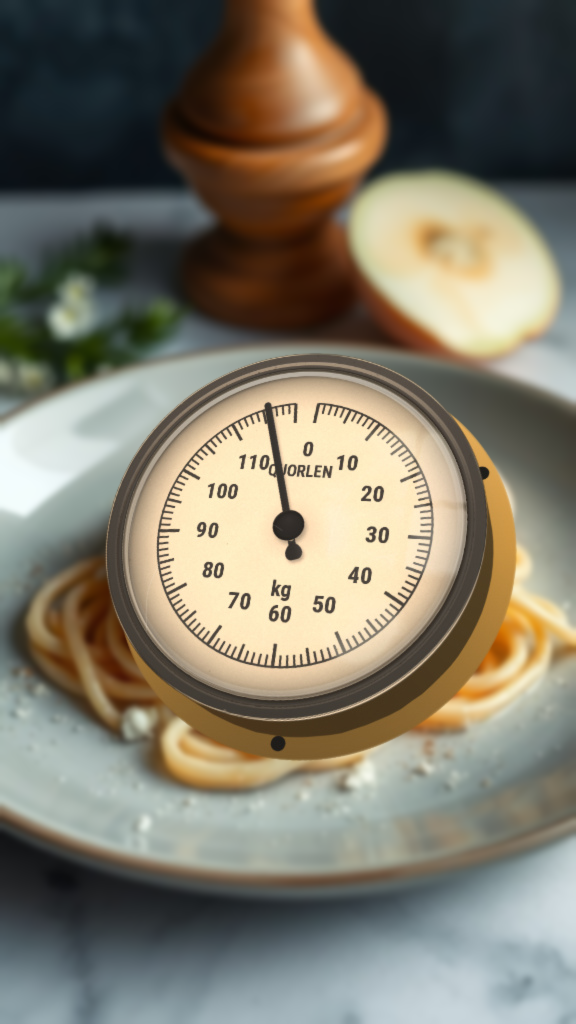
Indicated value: 116 kg
